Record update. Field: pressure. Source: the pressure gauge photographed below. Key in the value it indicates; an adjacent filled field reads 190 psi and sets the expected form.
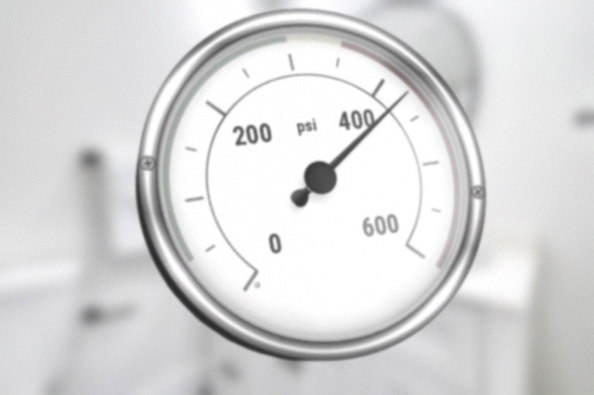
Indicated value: 425 psi
